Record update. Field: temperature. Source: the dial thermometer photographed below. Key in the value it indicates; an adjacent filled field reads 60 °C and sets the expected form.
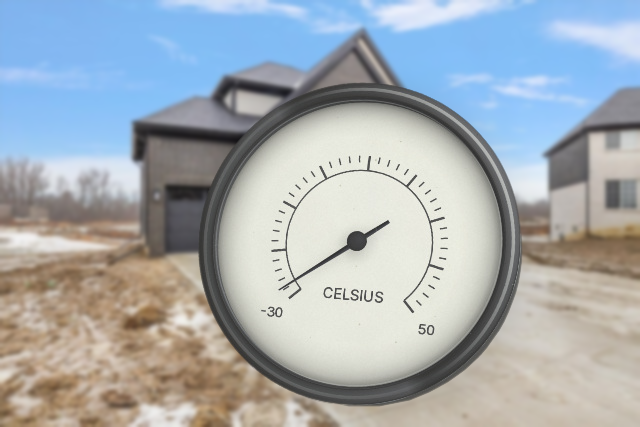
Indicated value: -28 °C
